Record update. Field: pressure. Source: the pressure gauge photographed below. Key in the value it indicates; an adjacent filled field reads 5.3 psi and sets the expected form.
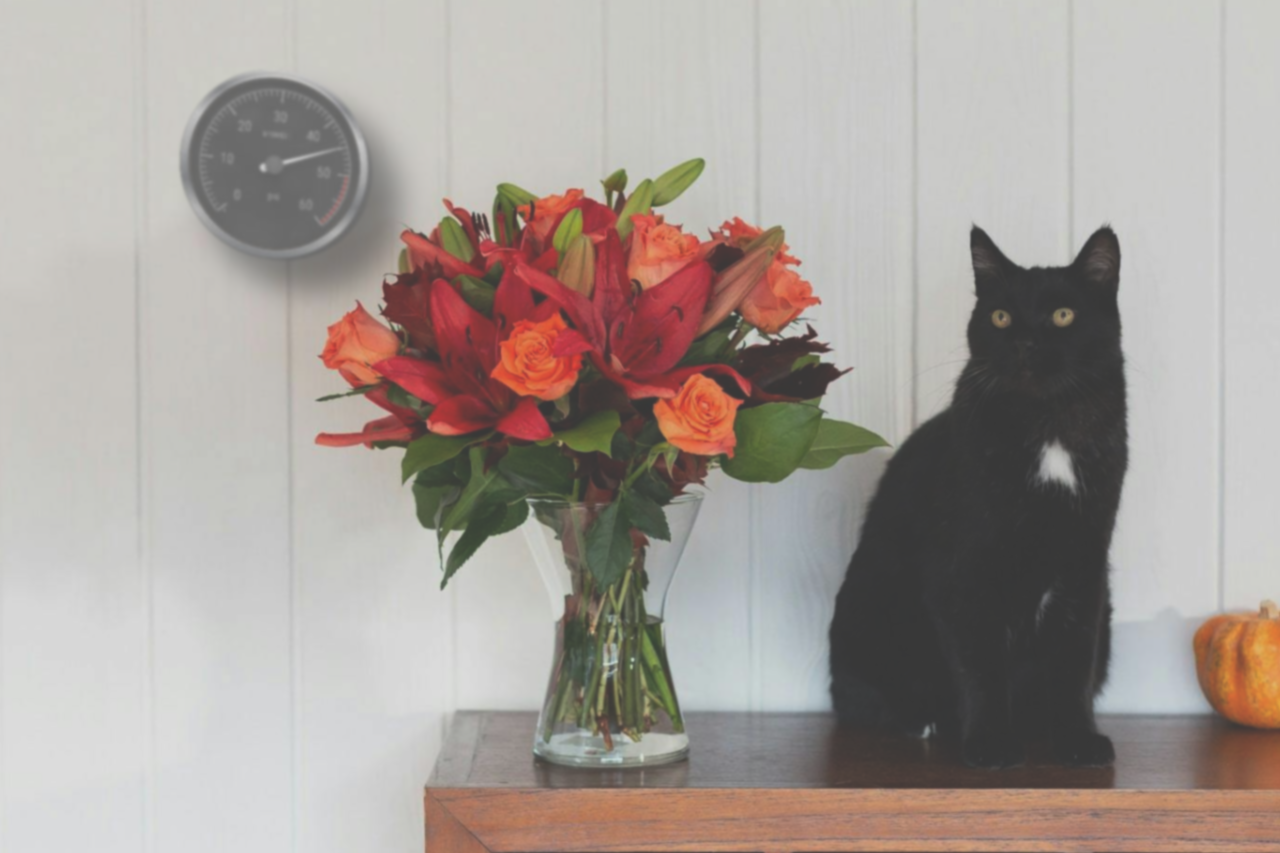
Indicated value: 45 psi
